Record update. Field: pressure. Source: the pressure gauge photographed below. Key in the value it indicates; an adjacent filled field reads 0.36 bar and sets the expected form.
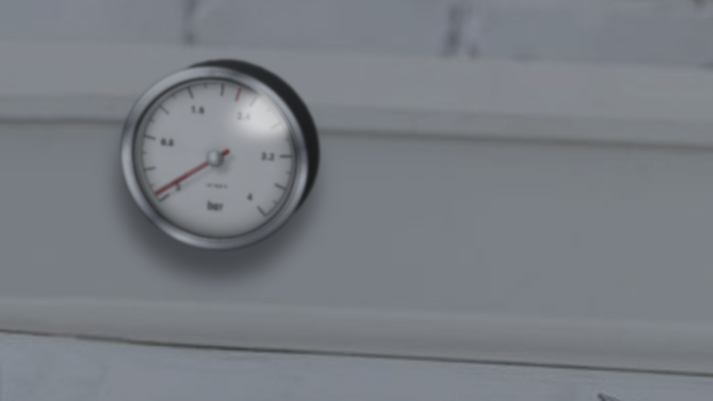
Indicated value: 0.1 bar
